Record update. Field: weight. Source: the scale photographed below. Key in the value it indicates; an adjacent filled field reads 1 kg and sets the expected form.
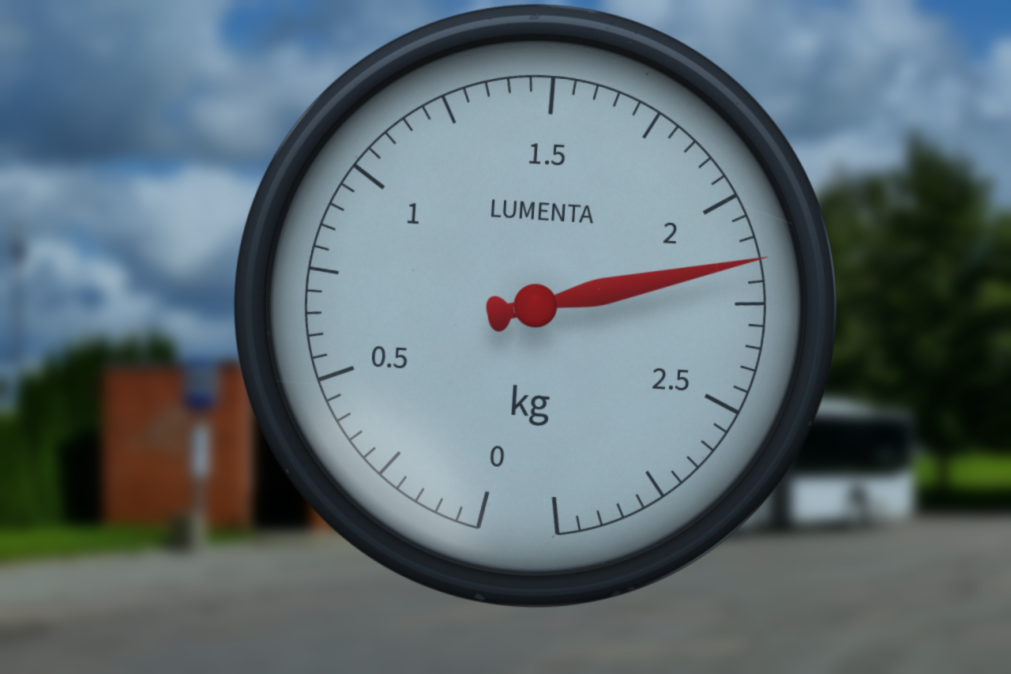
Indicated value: 2.15 kg
